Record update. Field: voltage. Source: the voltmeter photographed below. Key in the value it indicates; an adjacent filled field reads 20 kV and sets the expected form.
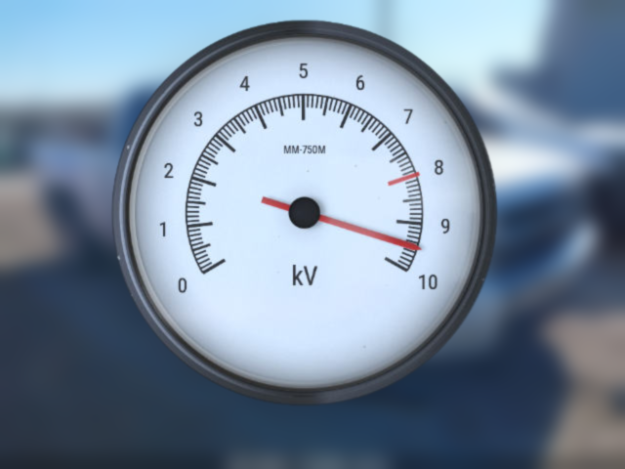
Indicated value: 9.5 kV
